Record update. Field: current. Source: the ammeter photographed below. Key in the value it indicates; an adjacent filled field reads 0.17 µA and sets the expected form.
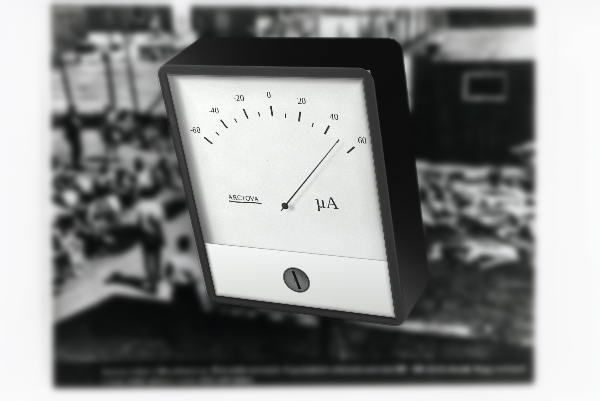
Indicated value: 50 µA
